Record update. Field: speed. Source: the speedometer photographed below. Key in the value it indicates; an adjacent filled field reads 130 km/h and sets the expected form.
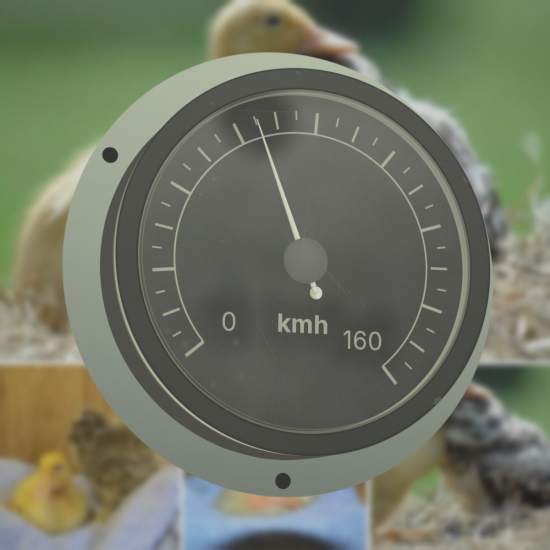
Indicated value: 65 km/h
